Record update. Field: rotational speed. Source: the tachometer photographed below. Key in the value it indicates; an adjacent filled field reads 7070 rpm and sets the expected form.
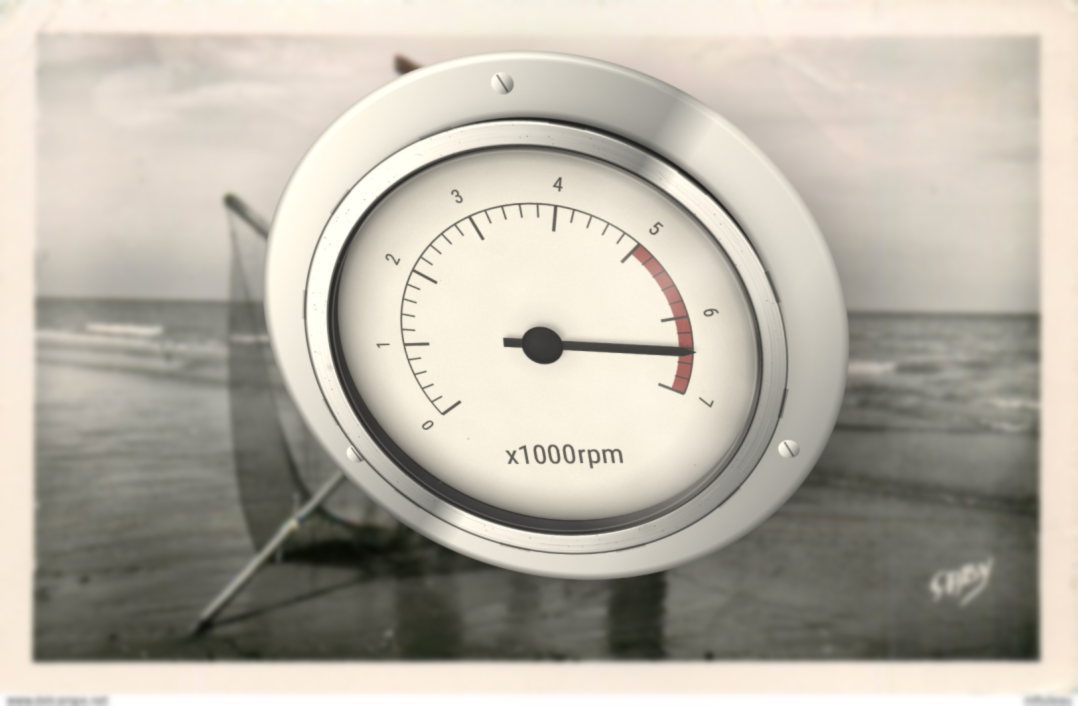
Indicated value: 6400 rpm
